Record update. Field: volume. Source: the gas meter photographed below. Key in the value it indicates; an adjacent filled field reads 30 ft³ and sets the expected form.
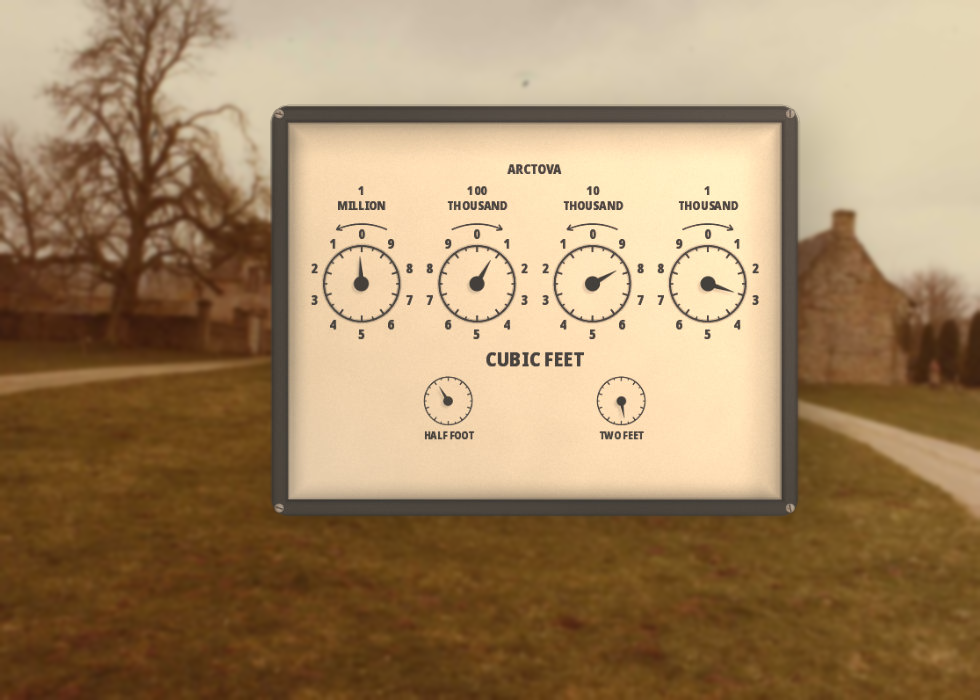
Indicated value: 8300 ft³
